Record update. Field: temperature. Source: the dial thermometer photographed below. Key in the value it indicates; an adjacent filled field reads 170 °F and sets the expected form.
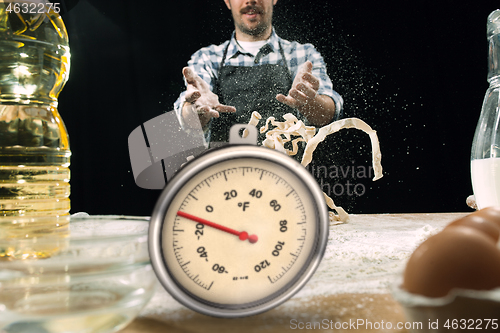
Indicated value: -10 °F
